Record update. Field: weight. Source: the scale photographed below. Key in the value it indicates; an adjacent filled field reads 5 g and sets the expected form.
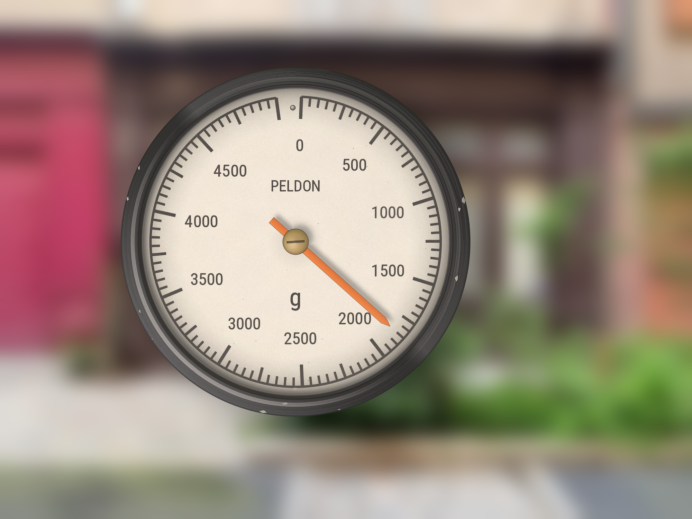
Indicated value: 1850 g
